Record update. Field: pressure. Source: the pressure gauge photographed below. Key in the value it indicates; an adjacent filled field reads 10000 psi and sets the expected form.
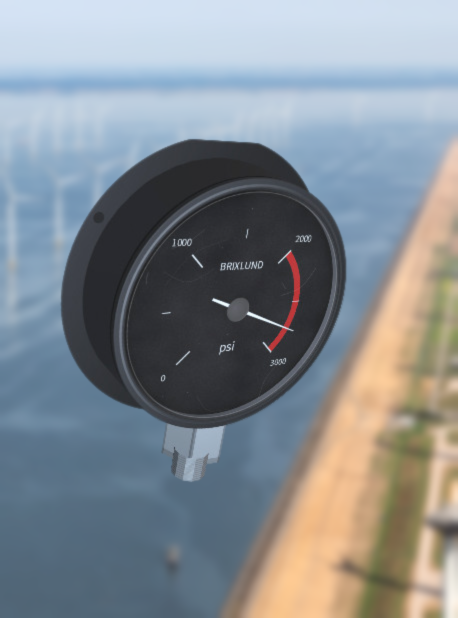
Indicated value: 2750 psi
